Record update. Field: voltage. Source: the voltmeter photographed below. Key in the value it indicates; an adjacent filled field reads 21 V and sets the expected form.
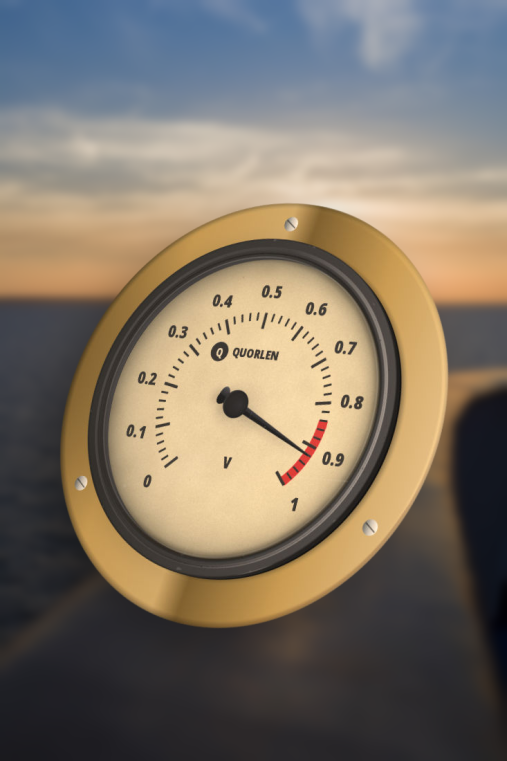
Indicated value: 0.92 V
